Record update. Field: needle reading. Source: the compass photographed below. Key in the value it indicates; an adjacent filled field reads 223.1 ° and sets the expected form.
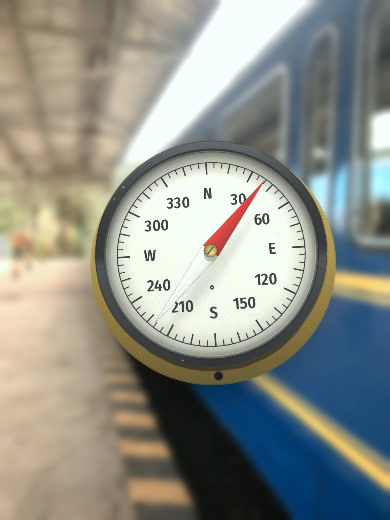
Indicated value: 40 °
